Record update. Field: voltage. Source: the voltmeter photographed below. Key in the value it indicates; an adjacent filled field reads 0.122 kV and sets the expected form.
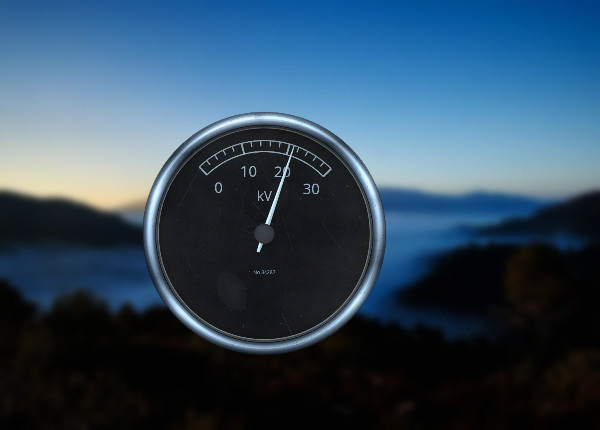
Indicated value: 21 kV
